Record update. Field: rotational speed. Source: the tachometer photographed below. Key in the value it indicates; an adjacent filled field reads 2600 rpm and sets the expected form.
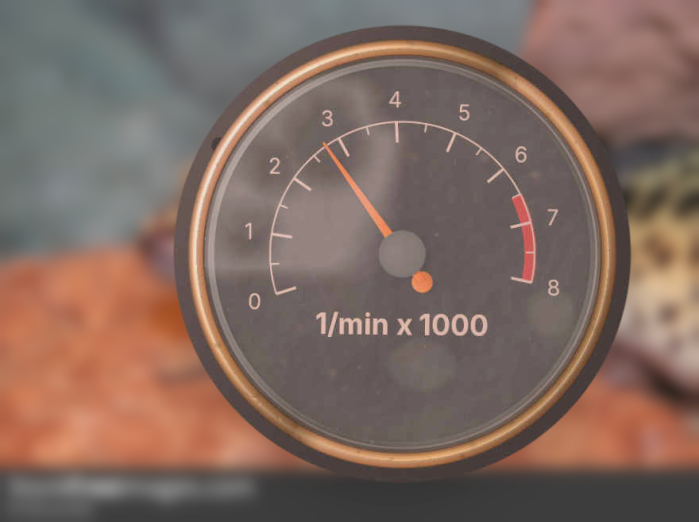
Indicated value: 2750 rpm
